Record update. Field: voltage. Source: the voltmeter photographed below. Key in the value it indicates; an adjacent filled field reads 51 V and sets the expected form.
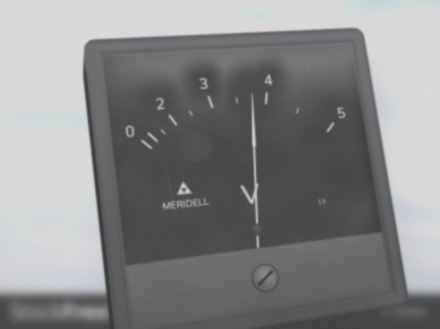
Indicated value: 3.75 V
